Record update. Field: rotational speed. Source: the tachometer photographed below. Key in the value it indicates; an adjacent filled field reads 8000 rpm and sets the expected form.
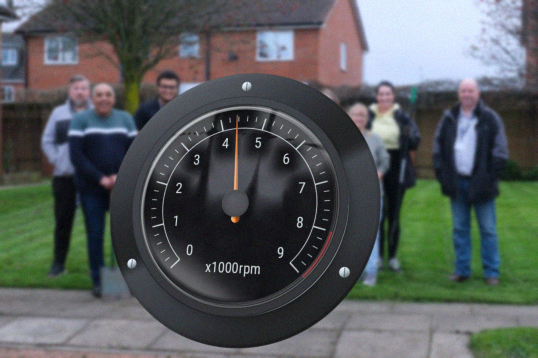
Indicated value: 4400 rpm
